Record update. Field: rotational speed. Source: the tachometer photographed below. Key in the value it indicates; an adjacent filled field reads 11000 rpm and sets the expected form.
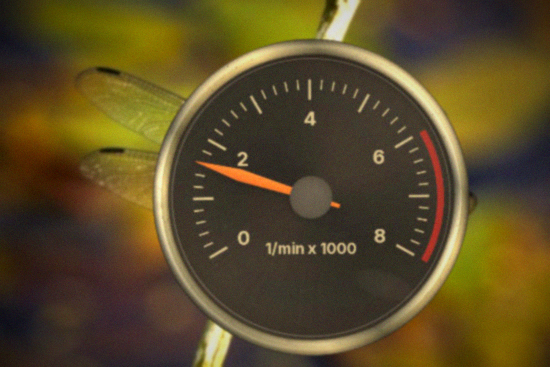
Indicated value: 1600 rpm
